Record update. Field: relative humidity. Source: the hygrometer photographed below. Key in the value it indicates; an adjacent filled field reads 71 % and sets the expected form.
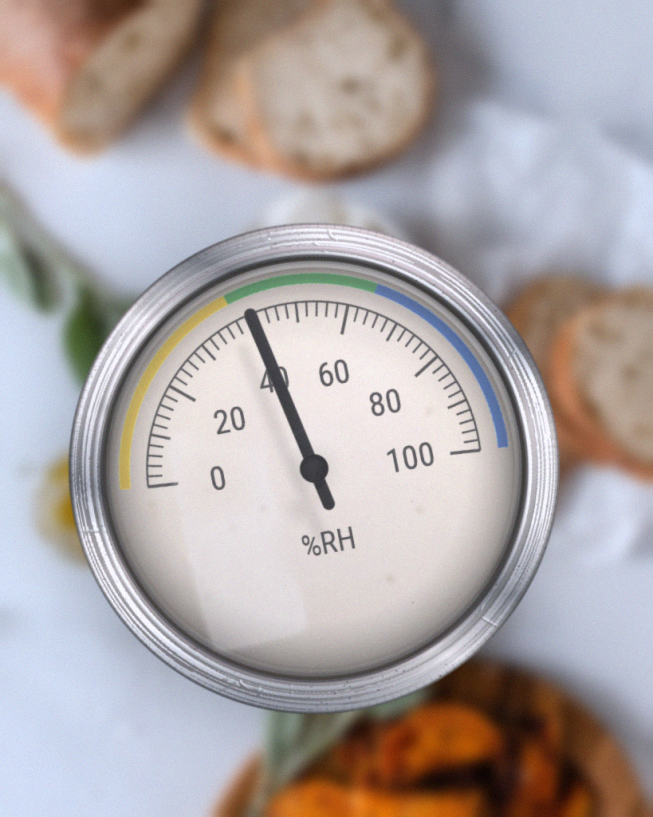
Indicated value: 41 %
